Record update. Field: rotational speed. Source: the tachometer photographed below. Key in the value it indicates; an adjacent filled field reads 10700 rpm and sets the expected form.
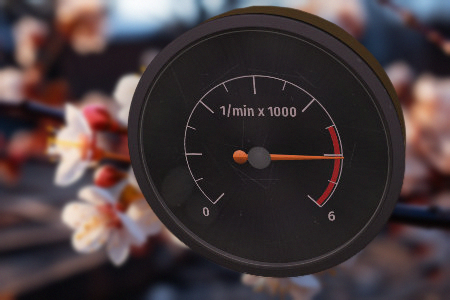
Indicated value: 5000 rpm
